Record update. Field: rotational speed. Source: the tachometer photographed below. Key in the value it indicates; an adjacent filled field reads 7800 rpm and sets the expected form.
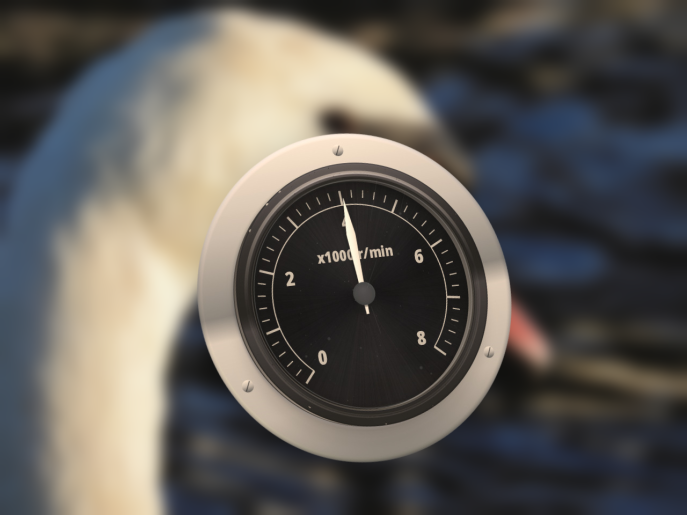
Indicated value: 4000 rpm
